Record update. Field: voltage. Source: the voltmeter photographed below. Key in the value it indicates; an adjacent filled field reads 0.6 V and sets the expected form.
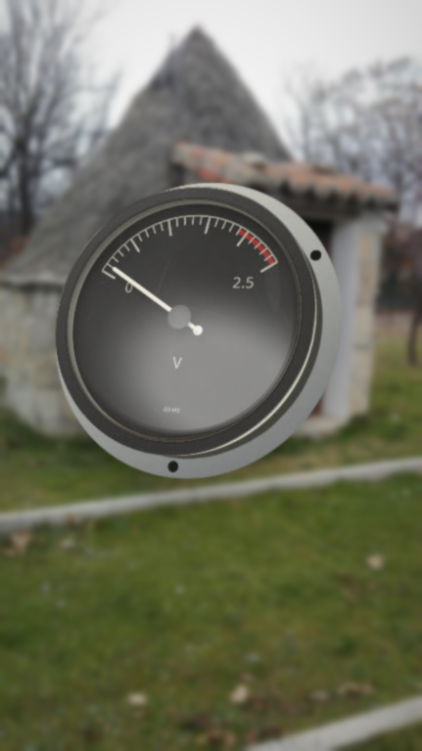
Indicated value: 0.1 V
